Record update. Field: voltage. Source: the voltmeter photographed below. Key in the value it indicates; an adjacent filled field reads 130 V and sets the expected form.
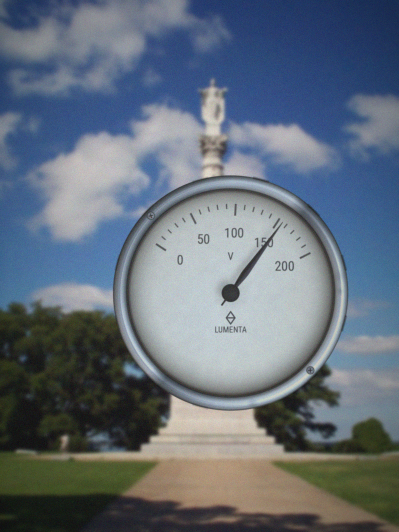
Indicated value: 155 V
